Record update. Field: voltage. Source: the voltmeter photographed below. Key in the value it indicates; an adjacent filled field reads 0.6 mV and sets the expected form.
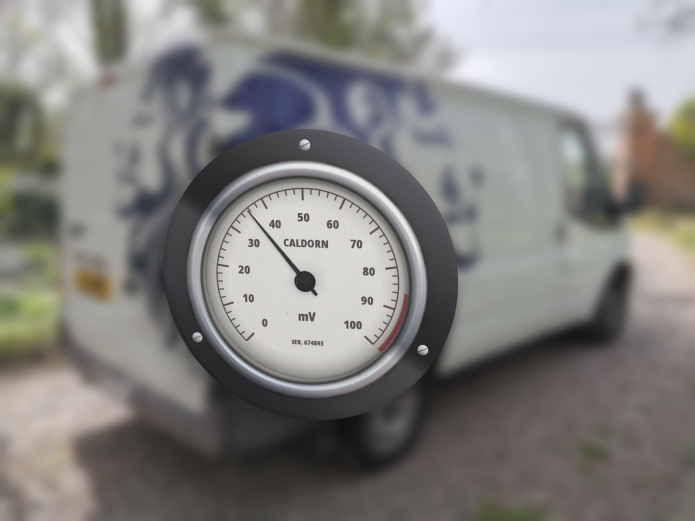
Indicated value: 36 mV
